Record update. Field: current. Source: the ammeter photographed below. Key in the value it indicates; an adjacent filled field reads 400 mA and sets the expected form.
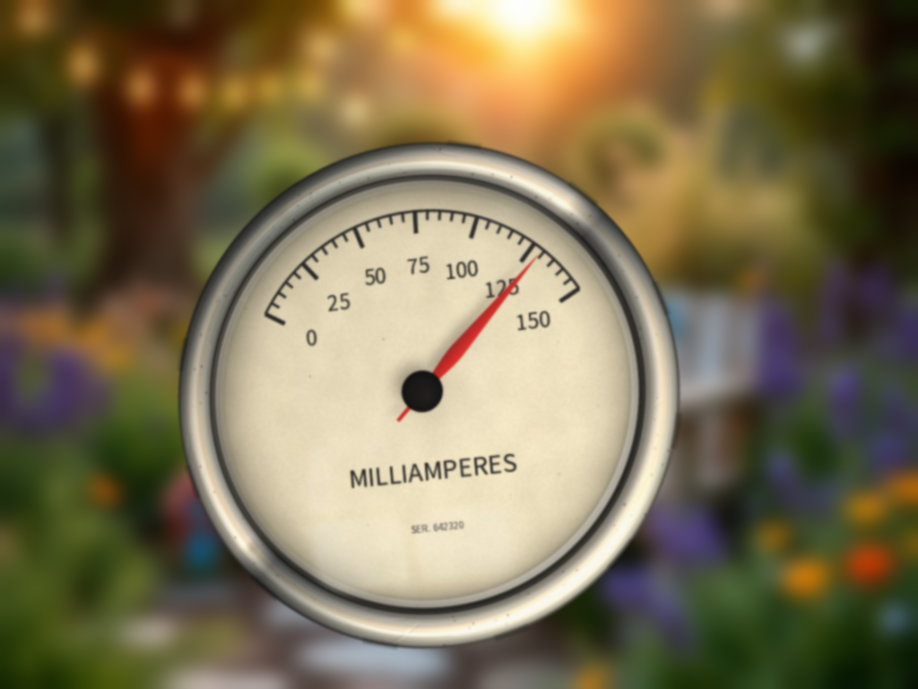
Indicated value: 130 mA
